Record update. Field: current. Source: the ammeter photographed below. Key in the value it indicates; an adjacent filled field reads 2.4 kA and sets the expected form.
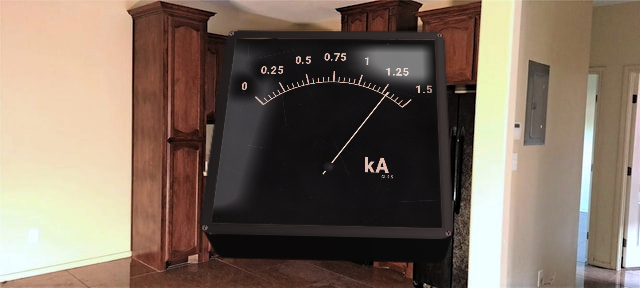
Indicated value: 1.3 kA
